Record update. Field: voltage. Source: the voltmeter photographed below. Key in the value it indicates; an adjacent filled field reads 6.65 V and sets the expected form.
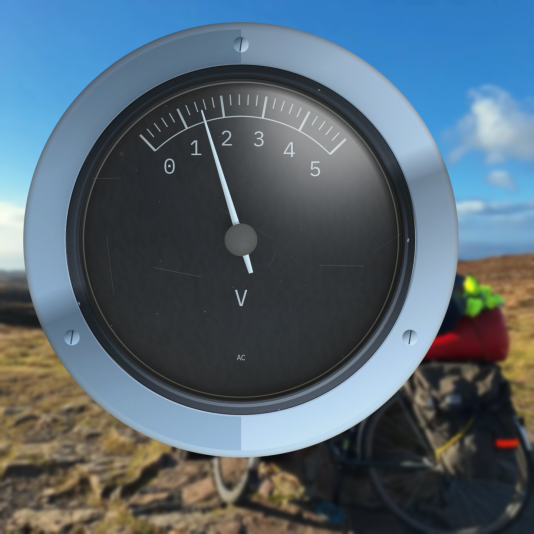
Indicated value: 1.5 V
